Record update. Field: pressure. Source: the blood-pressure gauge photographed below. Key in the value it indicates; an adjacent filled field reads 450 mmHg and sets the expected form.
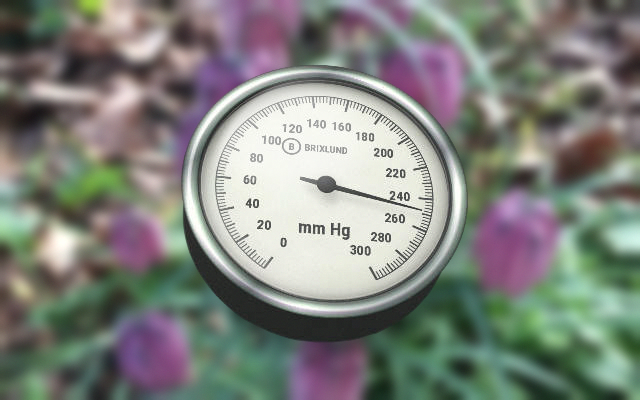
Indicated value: 250 mmHg
